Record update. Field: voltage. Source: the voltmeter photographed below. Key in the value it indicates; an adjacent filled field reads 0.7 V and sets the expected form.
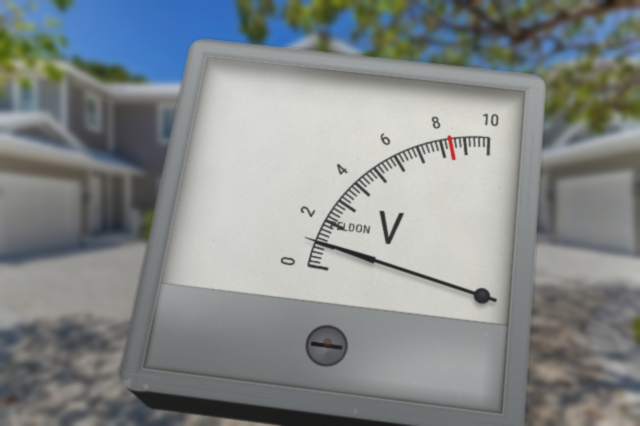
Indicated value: 1 V
